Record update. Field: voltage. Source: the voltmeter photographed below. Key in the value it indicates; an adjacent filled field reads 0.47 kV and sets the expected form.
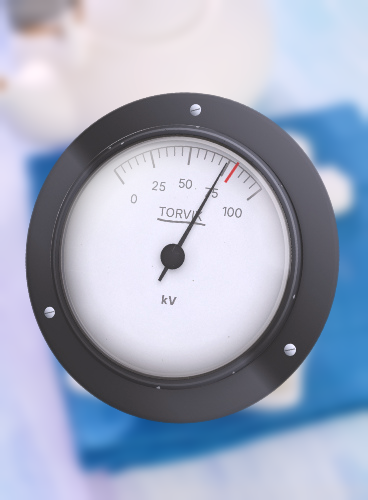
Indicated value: 75 kV
